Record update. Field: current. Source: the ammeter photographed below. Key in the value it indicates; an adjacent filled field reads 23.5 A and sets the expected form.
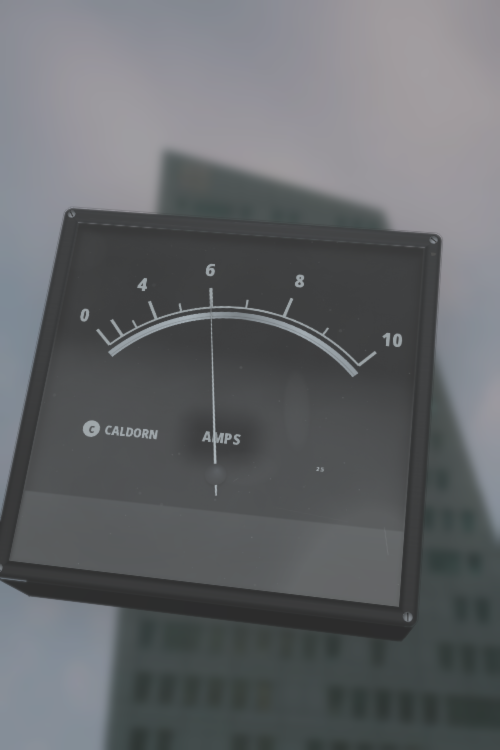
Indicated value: 6 A
